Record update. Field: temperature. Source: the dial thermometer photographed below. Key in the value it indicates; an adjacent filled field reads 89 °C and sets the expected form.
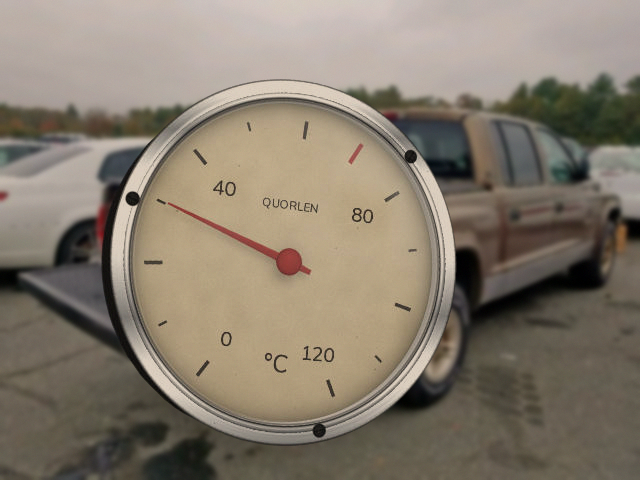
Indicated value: 30 °C
